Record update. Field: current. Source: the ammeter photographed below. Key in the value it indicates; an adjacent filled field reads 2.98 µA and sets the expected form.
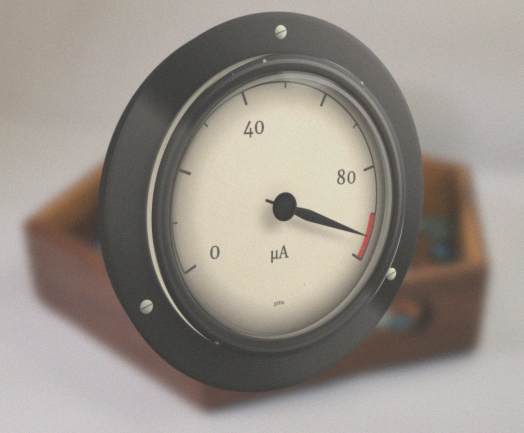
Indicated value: 95 µA
